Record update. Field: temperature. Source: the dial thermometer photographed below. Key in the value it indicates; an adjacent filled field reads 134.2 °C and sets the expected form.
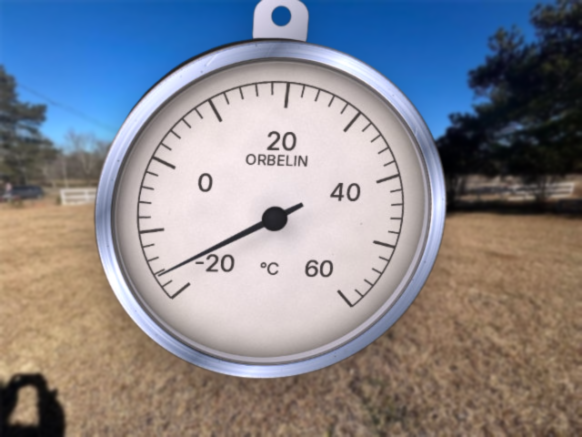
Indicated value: -16 °C
